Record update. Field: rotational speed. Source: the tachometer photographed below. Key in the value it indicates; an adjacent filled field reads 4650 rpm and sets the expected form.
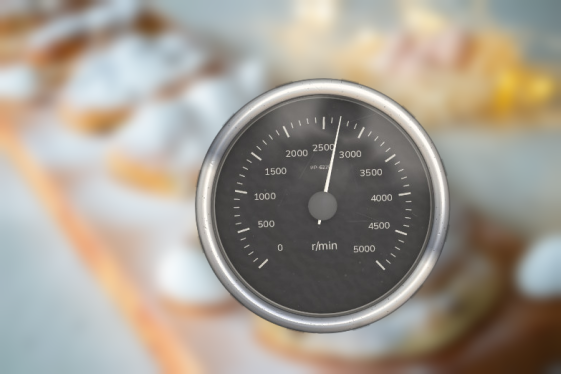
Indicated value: 2700 rpm
